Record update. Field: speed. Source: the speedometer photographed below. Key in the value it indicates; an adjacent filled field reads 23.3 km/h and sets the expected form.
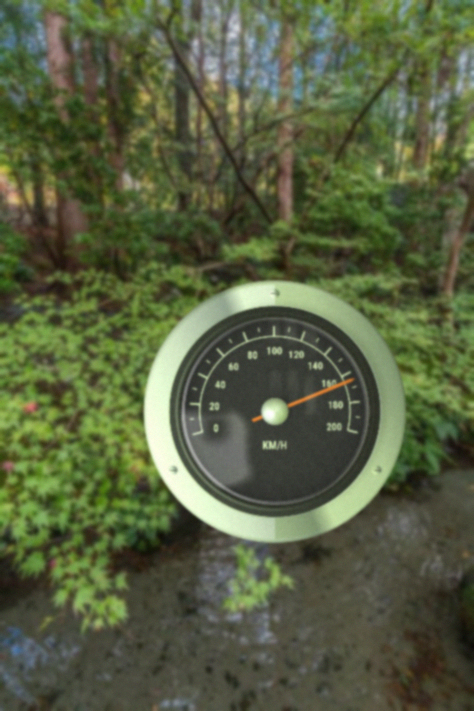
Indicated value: 165 km/h
